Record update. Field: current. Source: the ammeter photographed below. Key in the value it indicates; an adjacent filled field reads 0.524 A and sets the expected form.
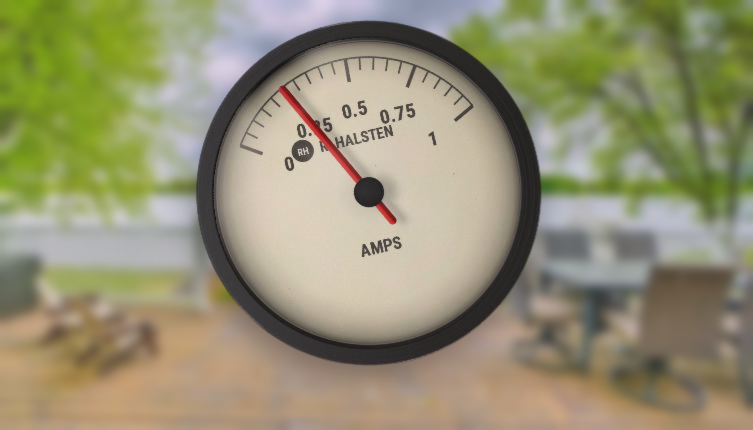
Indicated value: 0.25 A
